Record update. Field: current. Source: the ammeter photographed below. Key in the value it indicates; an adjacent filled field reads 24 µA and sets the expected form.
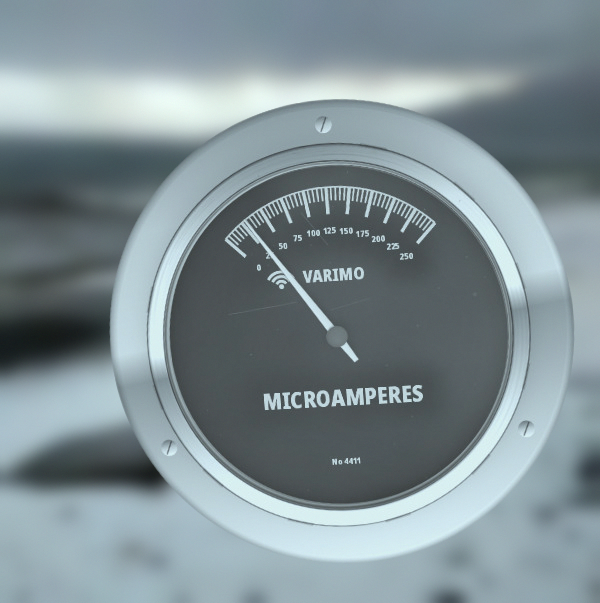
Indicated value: 30 µA
